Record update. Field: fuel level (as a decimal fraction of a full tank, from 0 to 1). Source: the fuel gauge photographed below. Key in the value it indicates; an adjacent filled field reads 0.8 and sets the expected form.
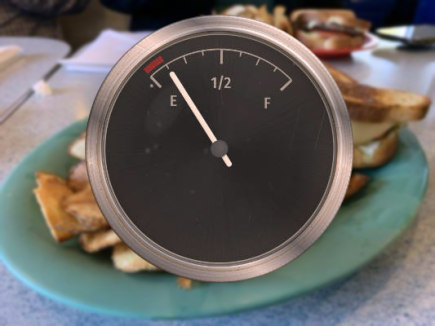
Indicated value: 0.125
